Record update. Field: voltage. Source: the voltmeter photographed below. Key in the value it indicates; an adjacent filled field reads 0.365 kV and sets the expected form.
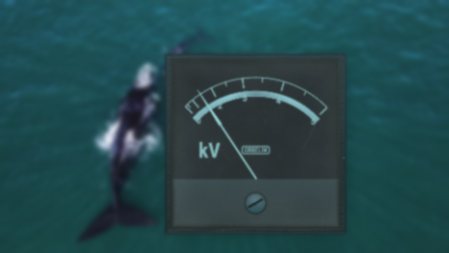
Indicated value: 1.5 kV
